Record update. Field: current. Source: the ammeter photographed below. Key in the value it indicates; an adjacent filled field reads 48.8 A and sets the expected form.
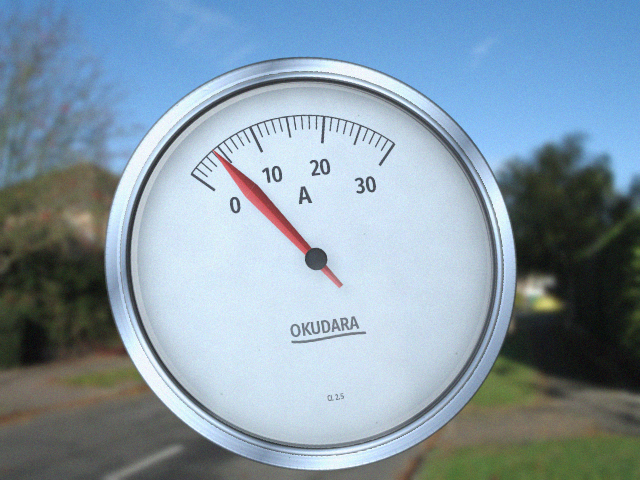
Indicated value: 4 A
